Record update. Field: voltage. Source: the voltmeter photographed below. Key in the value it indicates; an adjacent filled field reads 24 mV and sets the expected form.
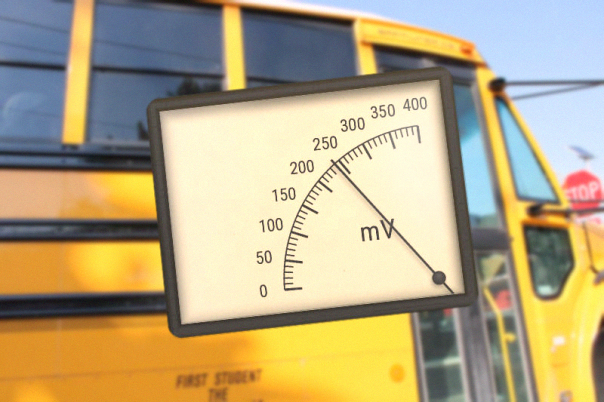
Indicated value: 240 mV
